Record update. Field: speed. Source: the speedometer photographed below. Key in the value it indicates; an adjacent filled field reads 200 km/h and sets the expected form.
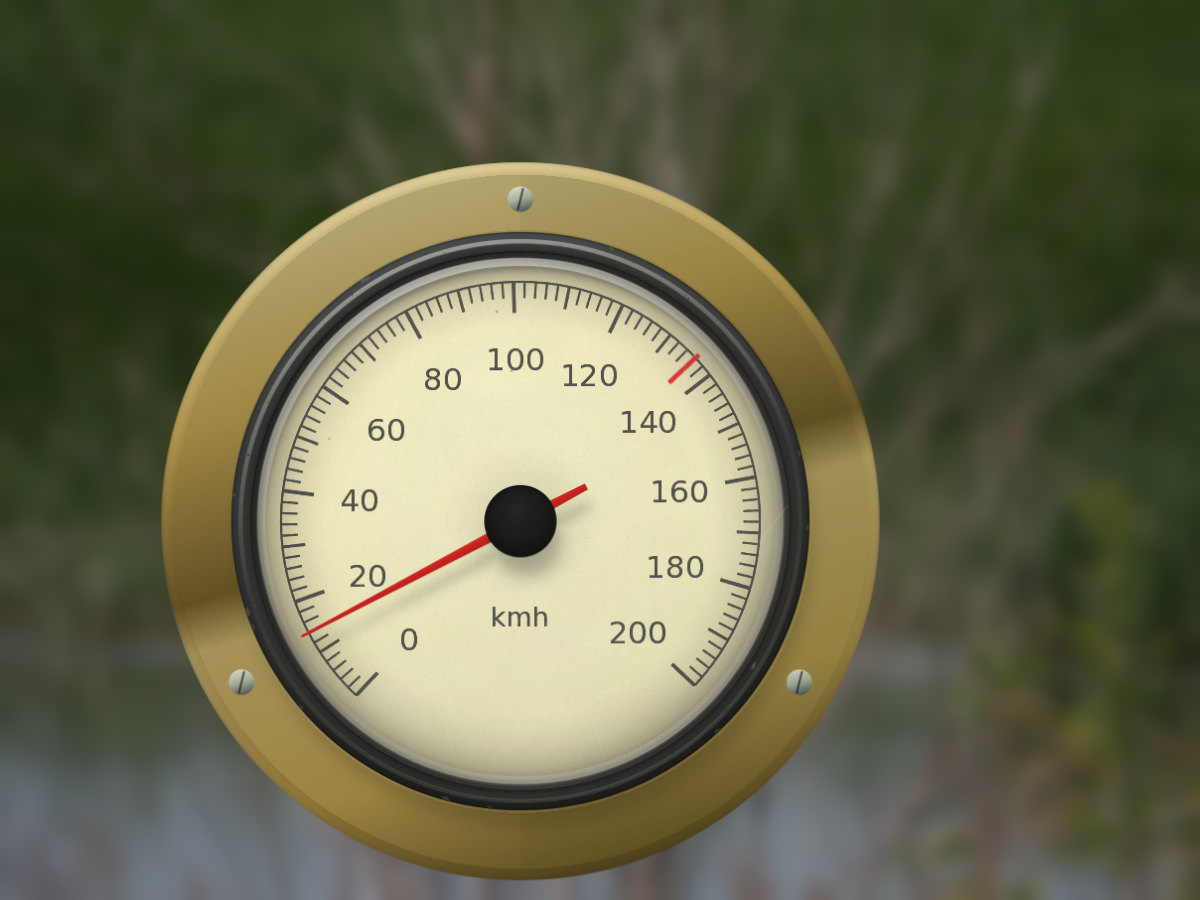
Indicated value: 14 km/h
